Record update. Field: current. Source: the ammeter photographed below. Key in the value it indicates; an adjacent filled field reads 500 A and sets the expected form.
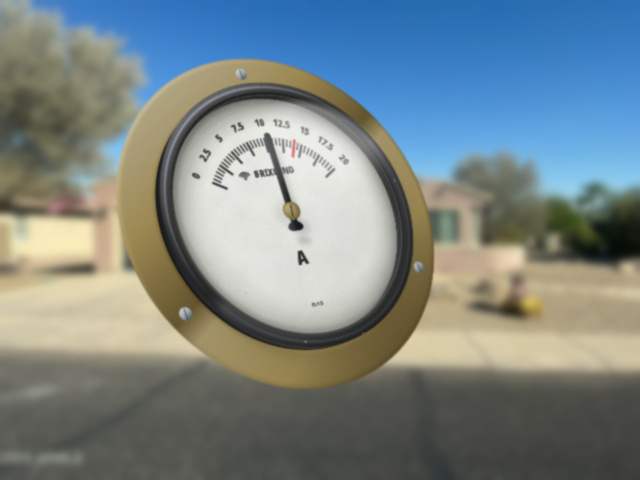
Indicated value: 10 A
